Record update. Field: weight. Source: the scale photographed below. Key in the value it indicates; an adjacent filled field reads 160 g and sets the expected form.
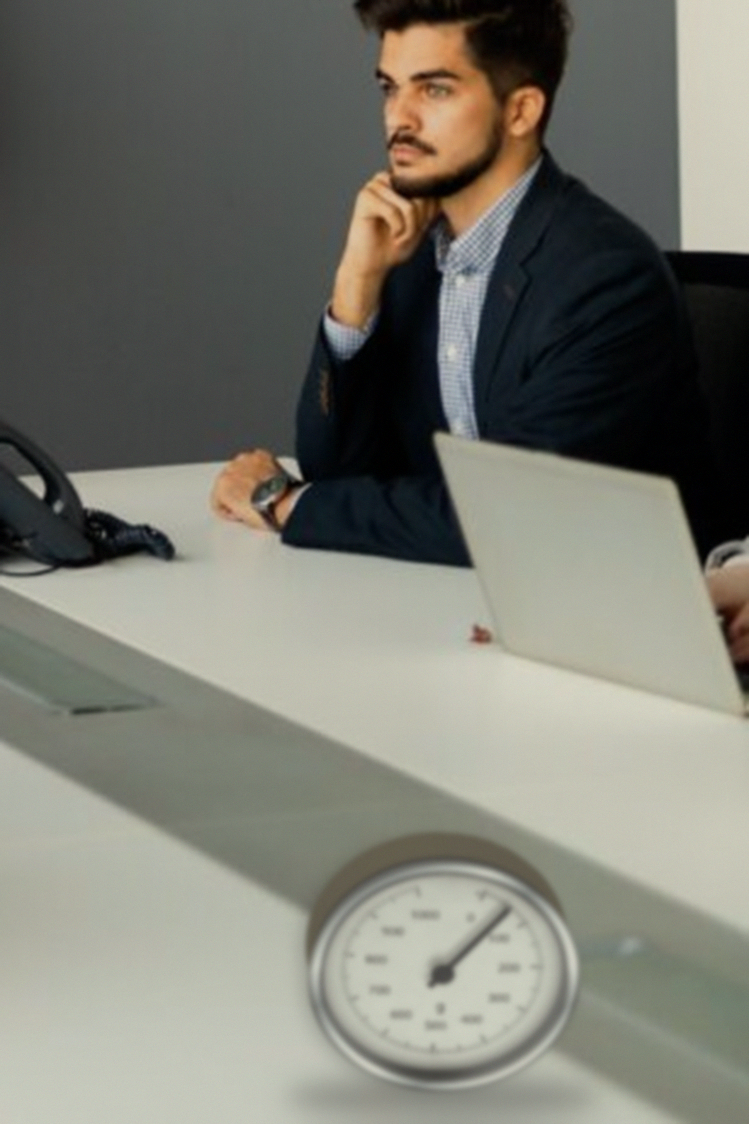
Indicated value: 50 g
